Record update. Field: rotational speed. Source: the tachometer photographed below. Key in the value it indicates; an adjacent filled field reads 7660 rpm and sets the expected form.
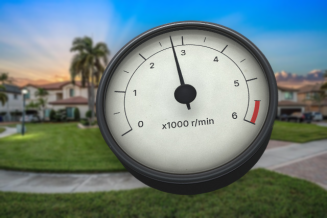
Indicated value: 2750 rpm
